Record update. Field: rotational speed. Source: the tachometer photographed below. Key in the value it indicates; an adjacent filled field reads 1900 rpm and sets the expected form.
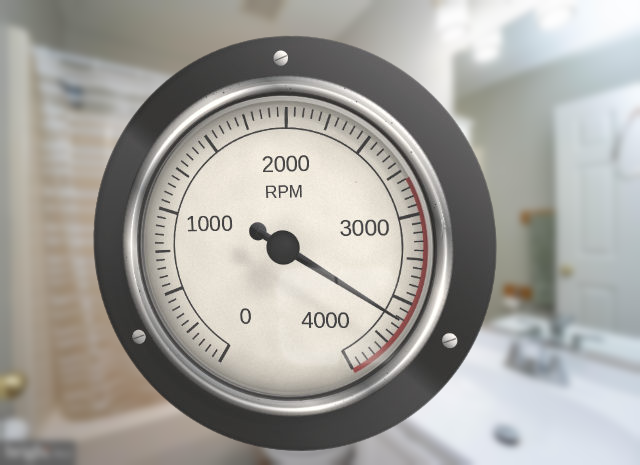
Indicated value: 3600 rpm
